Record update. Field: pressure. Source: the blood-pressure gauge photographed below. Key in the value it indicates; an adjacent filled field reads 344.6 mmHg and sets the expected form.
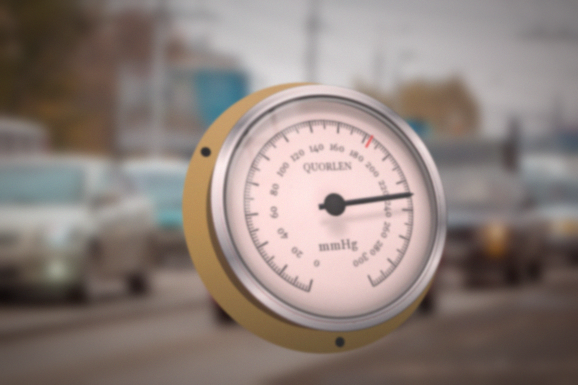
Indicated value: 230 mmHg
